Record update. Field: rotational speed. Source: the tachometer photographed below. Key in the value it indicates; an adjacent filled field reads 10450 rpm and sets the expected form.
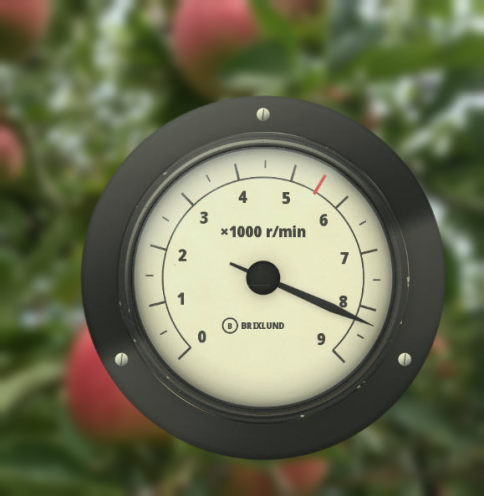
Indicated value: 8250 rpm
